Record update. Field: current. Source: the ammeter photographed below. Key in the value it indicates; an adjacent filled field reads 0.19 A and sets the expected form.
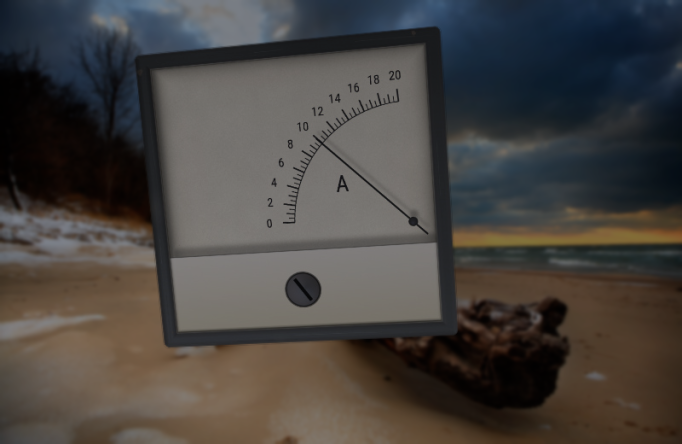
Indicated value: 10 A
